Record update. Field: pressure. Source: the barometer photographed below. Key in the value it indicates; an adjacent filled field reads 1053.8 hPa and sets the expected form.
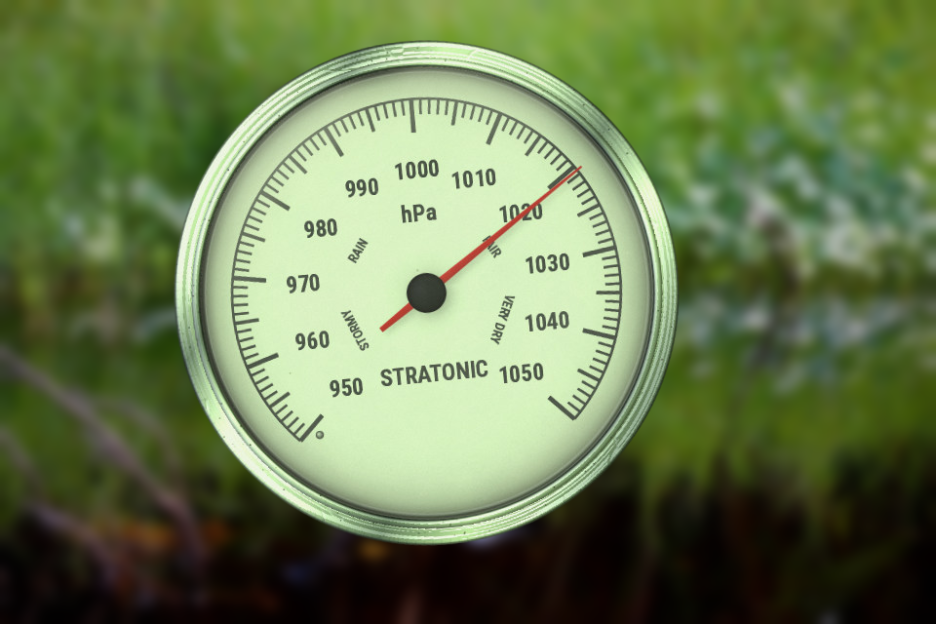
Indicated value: 1020.5 hPa
